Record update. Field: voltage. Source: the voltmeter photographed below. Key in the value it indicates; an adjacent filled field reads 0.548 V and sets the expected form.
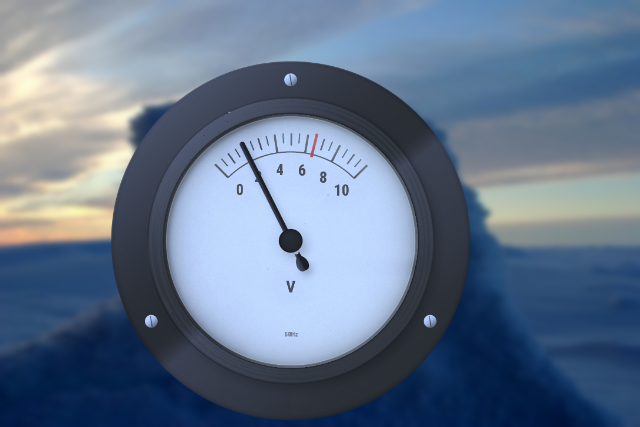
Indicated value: 2 V
